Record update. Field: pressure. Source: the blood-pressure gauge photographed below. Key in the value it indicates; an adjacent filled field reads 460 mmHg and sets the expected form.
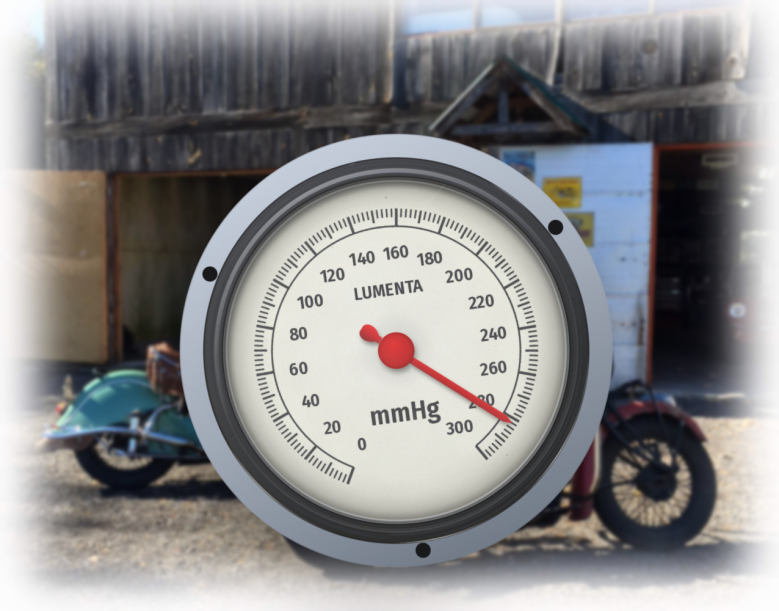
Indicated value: 282 mmHg
